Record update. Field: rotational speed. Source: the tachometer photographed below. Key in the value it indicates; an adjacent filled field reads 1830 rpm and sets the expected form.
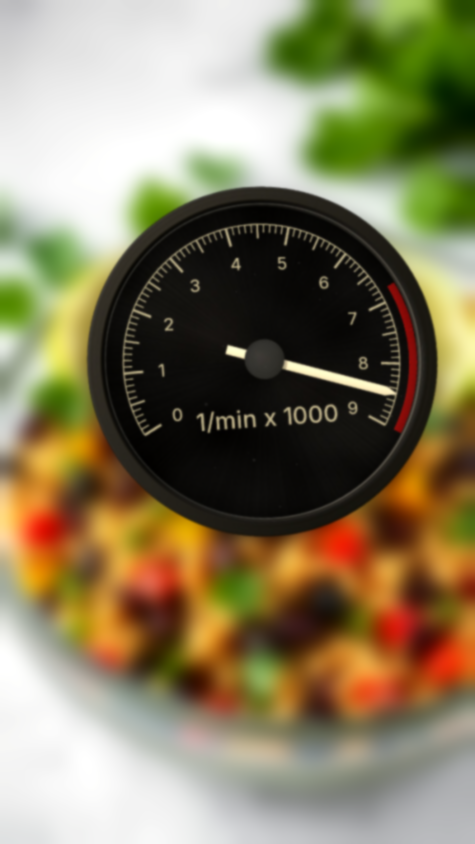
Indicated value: 8500 rpm
